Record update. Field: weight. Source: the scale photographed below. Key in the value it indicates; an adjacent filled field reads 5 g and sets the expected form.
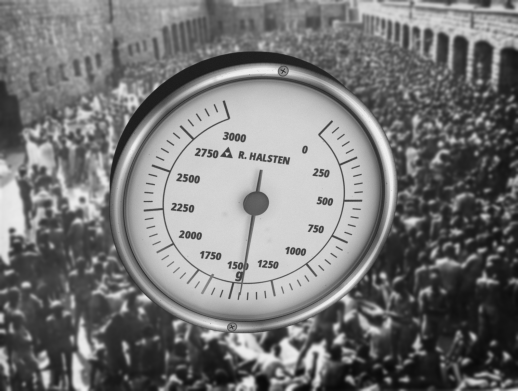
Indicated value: 1450 g
